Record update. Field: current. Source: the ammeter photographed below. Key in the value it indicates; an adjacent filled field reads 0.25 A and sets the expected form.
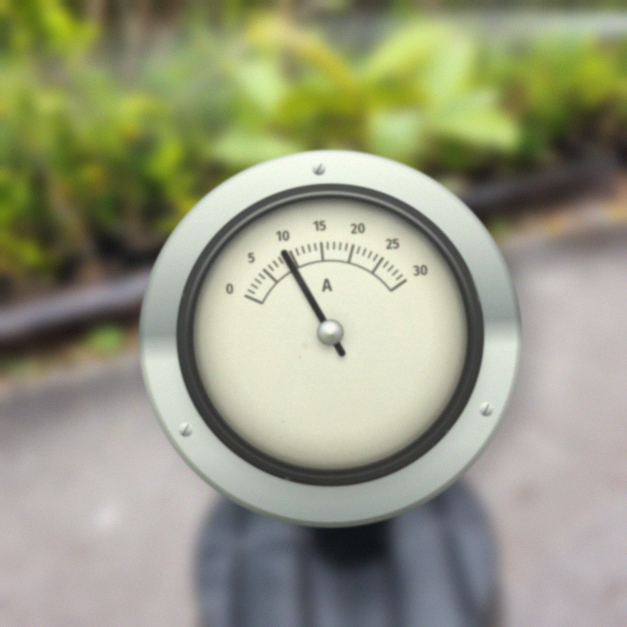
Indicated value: 9 A
